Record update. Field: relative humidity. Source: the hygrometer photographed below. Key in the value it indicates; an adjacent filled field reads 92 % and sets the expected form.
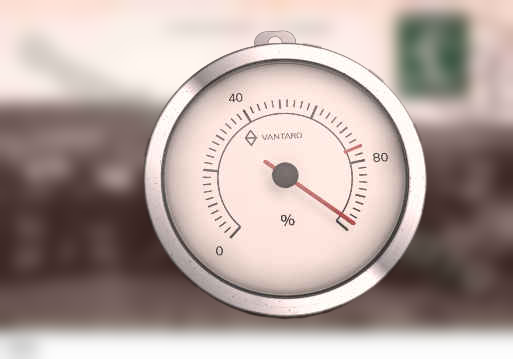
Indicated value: 98 %
